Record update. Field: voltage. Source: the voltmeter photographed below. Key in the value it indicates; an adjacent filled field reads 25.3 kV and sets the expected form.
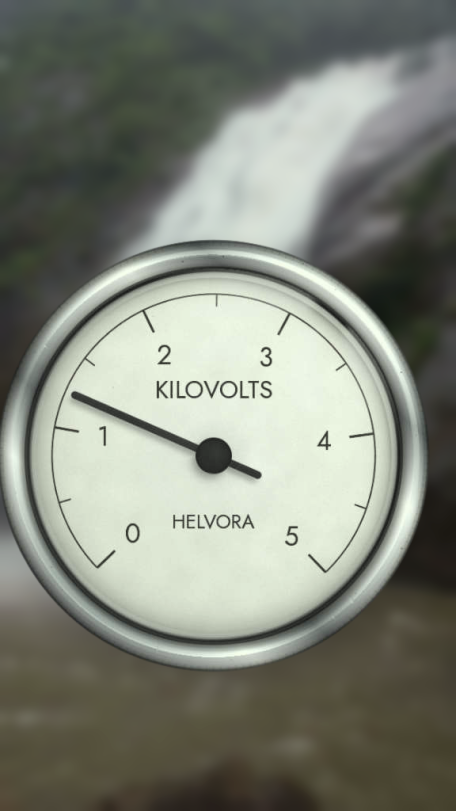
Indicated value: 1.25 kV
